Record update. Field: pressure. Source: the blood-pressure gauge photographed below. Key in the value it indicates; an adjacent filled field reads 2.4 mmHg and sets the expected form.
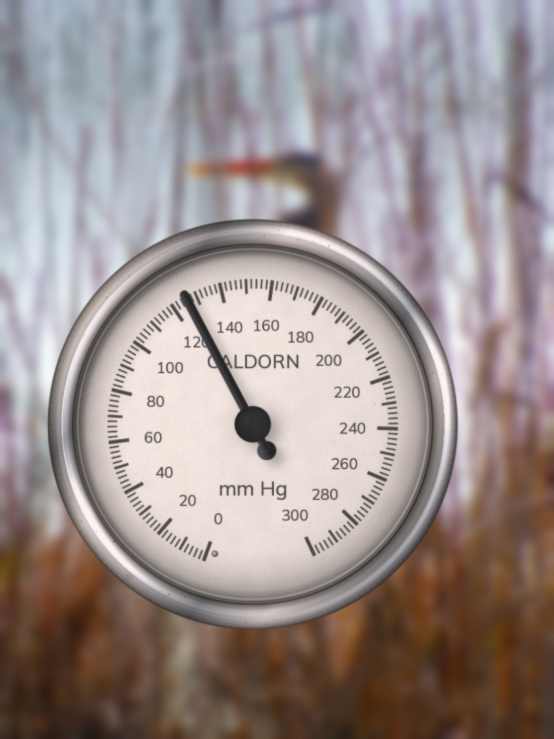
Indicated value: 126 mmHg
